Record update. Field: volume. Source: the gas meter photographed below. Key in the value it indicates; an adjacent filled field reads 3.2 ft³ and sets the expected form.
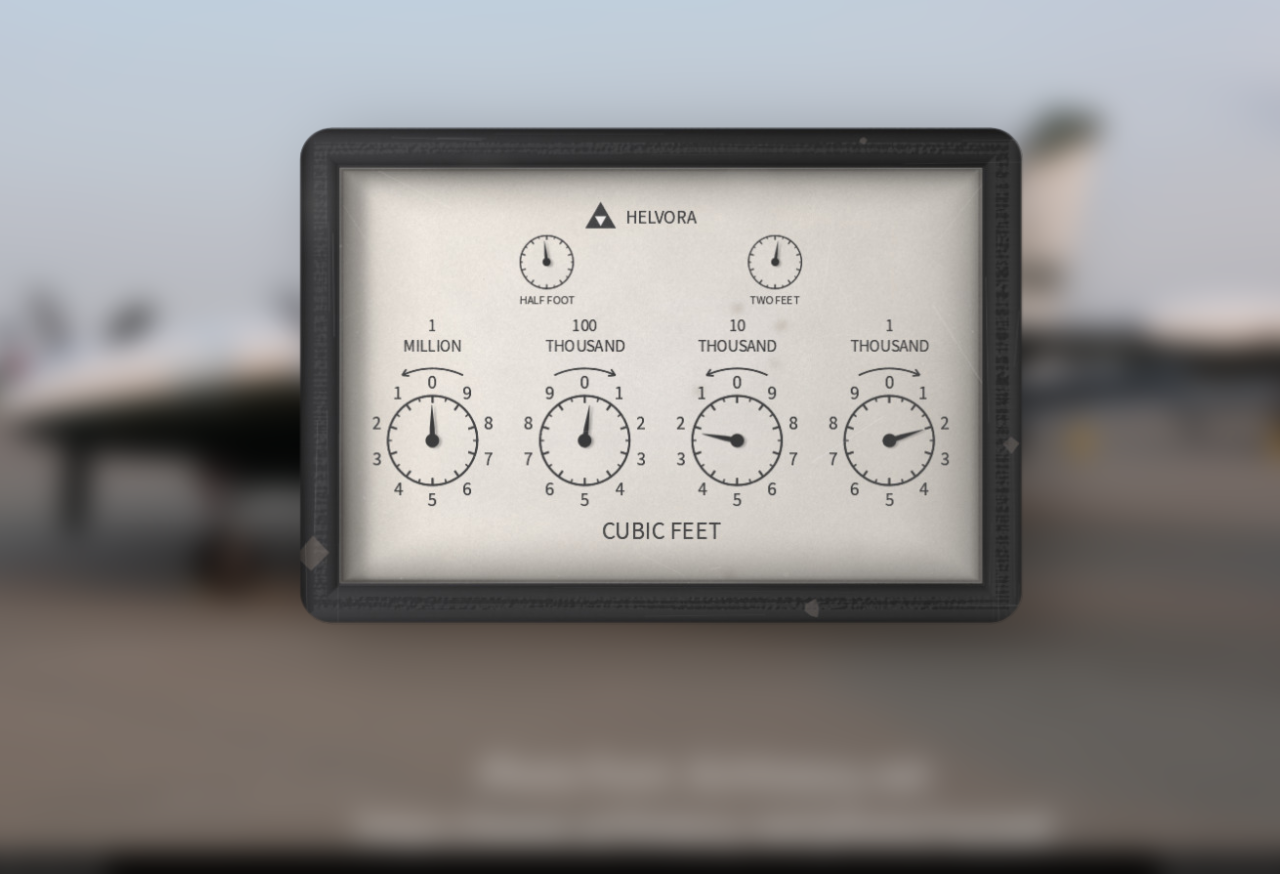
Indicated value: 2200 ft³
